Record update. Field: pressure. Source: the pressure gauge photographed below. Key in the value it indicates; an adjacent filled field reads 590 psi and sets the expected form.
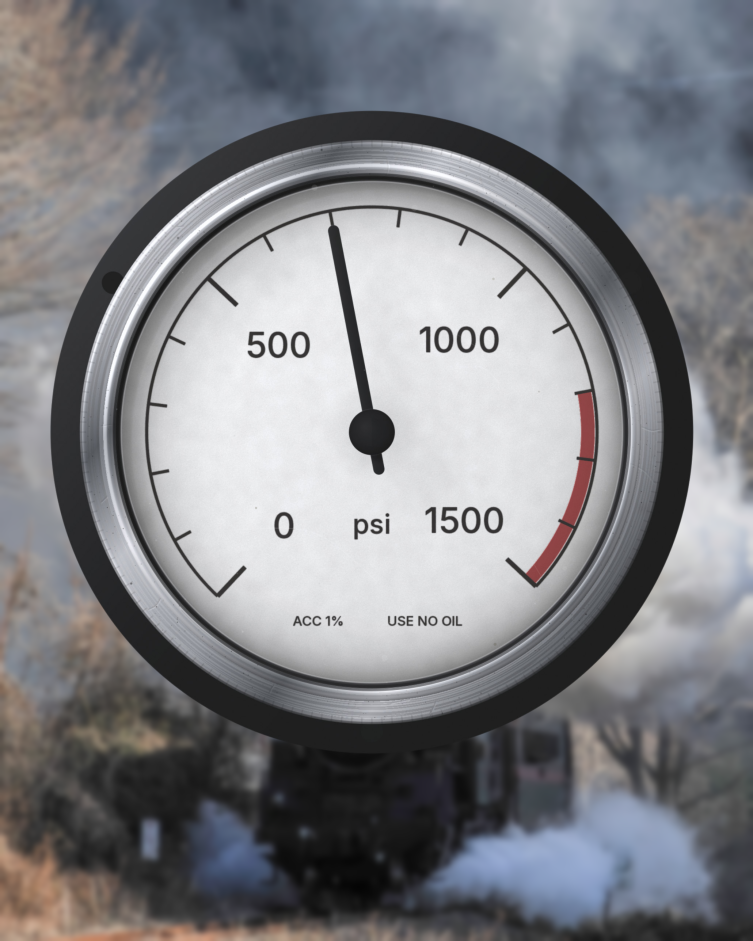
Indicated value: 700 psi
